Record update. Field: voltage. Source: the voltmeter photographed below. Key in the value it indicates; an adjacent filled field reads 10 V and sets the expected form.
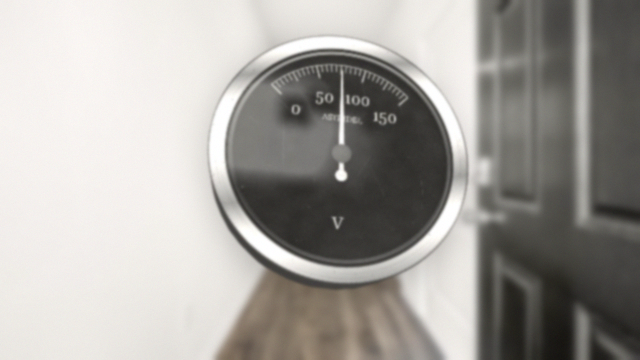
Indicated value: 75 V
